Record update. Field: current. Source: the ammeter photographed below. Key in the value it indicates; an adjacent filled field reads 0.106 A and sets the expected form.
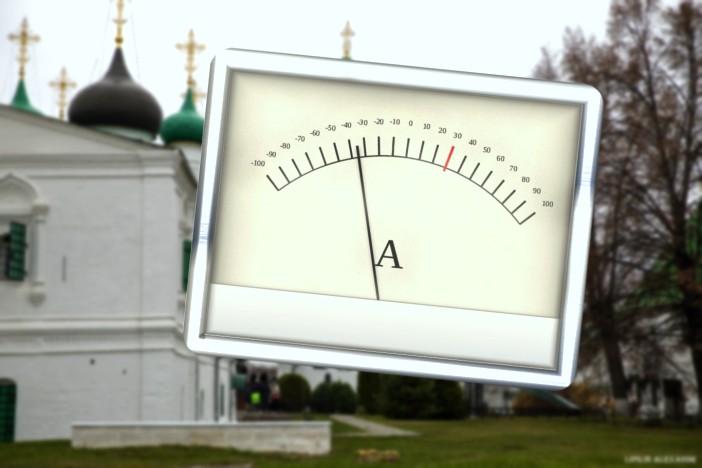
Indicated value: -35 A
